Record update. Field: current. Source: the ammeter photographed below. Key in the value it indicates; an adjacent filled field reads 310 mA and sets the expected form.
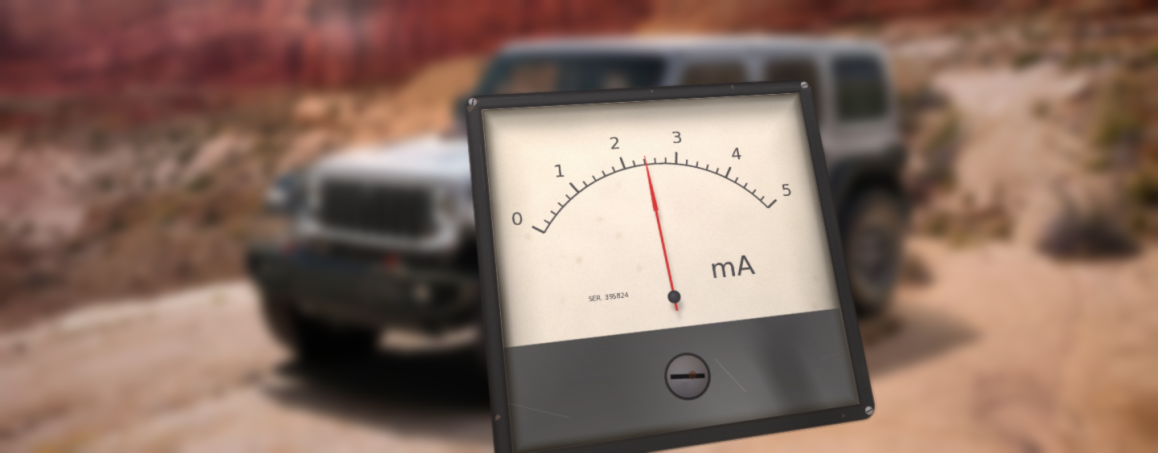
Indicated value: 2.4 mA
